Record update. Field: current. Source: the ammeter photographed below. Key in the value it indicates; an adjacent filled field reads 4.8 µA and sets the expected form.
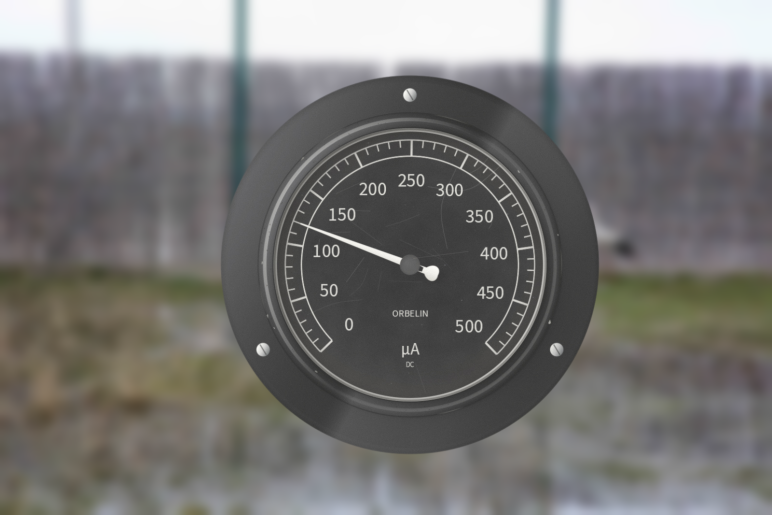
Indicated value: 120 µA
